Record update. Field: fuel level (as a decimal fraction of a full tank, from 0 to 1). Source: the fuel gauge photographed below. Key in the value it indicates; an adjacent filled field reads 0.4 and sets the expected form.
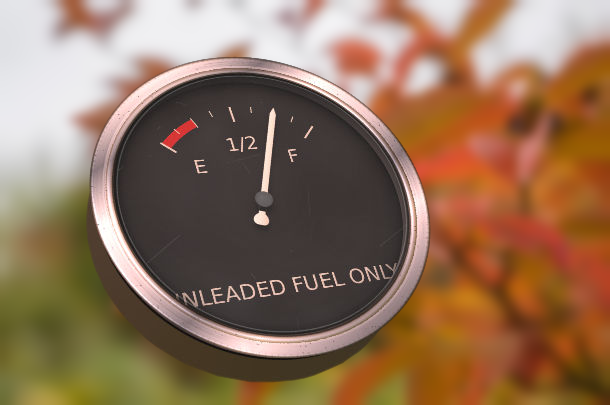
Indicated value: 0.75
